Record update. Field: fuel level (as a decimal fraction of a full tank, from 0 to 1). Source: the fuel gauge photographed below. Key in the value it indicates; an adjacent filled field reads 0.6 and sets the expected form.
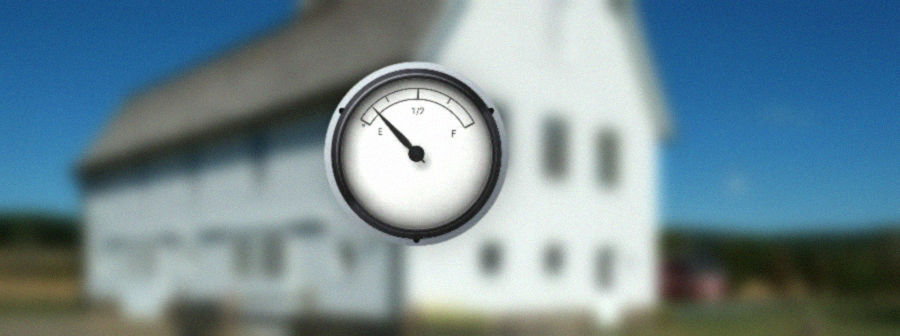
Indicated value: 0.125
